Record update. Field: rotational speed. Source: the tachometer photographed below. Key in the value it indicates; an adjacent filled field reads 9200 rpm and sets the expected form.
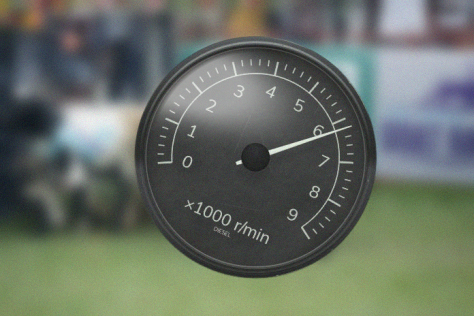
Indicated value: 6200 rpm
